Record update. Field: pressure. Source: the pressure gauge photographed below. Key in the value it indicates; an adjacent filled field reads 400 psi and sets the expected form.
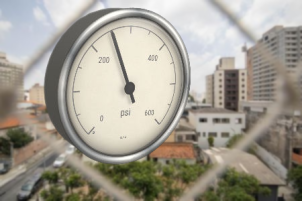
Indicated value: 250 psi
